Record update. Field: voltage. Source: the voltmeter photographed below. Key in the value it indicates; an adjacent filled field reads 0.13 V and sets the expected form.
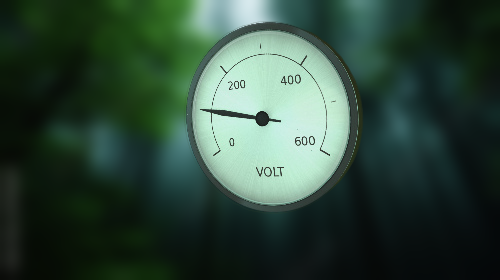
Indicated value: 100 V
